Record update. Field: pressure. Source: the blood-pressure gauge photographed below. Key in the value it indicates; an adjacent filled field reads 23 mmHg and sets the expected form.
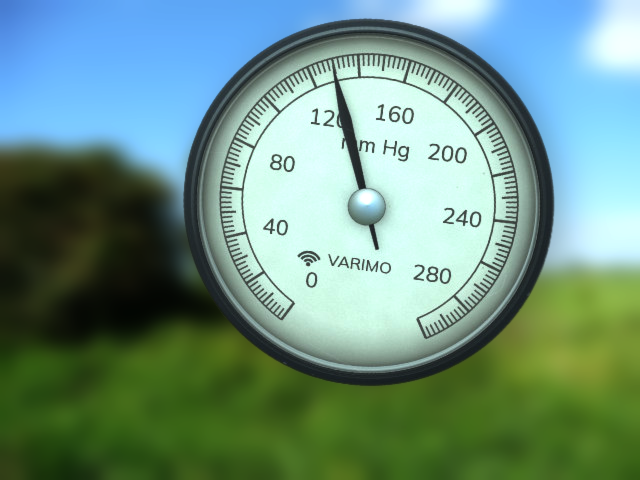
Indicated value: 130 mmHg
